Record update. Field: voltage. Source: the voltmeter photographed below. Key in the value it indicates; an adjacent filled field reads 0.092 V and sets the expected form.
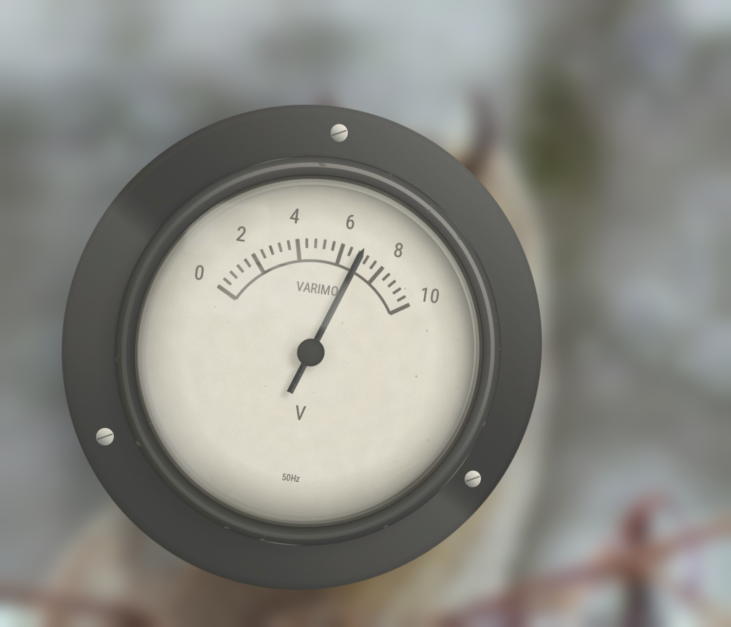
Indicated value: 6.8 V
